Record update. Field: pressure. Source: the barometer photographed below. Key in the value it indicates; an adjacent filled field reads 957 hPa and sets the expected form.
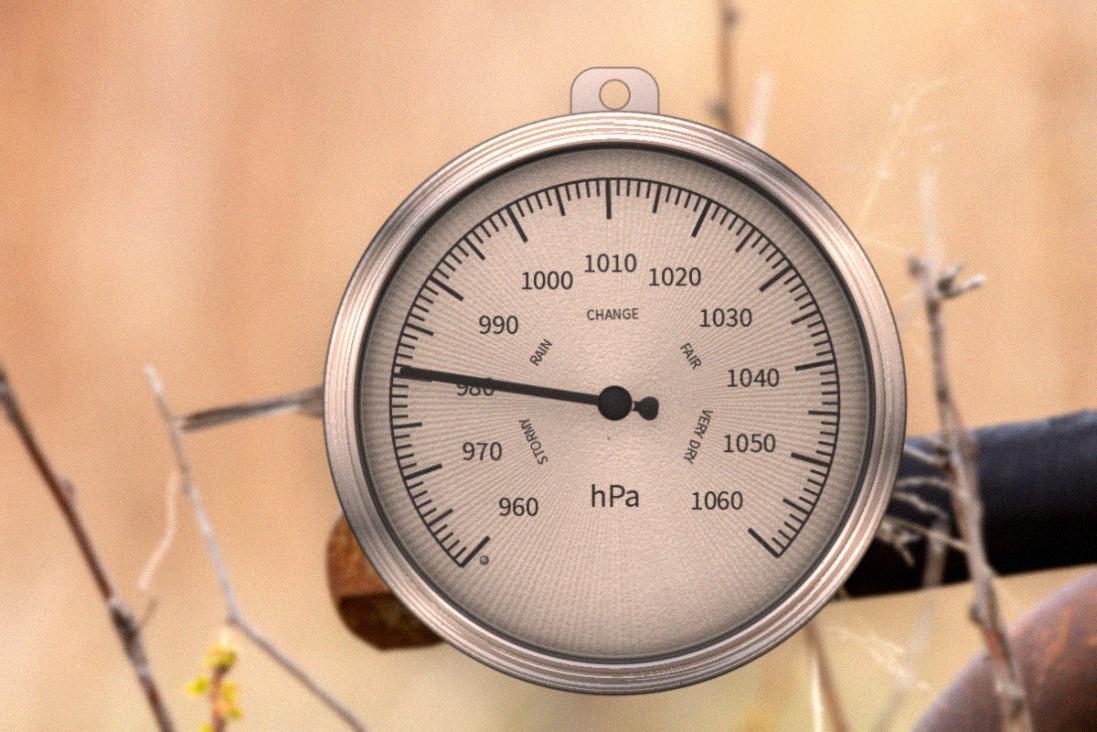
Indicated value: 980.5 hPa
